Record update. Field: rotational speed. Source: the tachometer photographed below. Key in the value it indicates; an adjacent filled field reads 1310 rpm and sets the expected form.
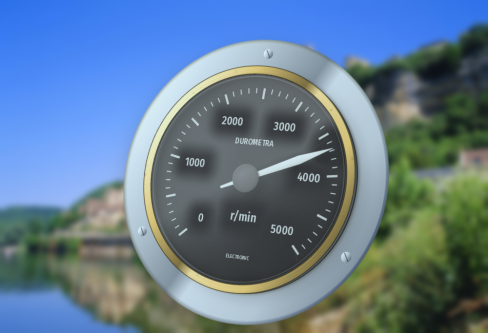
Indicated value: 3700 rpm
